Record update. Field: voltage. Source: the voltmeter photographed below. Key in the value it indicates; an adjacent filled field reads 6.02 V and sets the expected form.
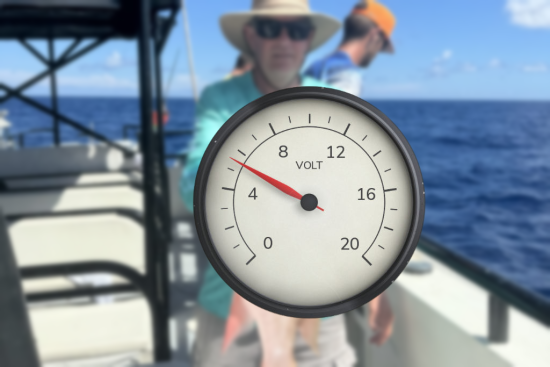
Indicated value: 5.5 V
